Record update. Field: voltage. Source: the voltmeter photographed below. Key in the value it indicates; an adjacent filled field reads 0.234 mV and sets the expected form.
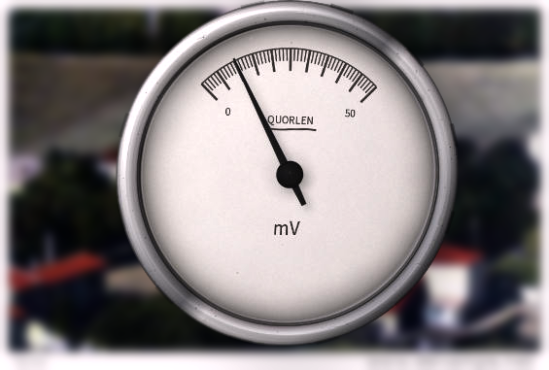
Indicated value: 10 mV
